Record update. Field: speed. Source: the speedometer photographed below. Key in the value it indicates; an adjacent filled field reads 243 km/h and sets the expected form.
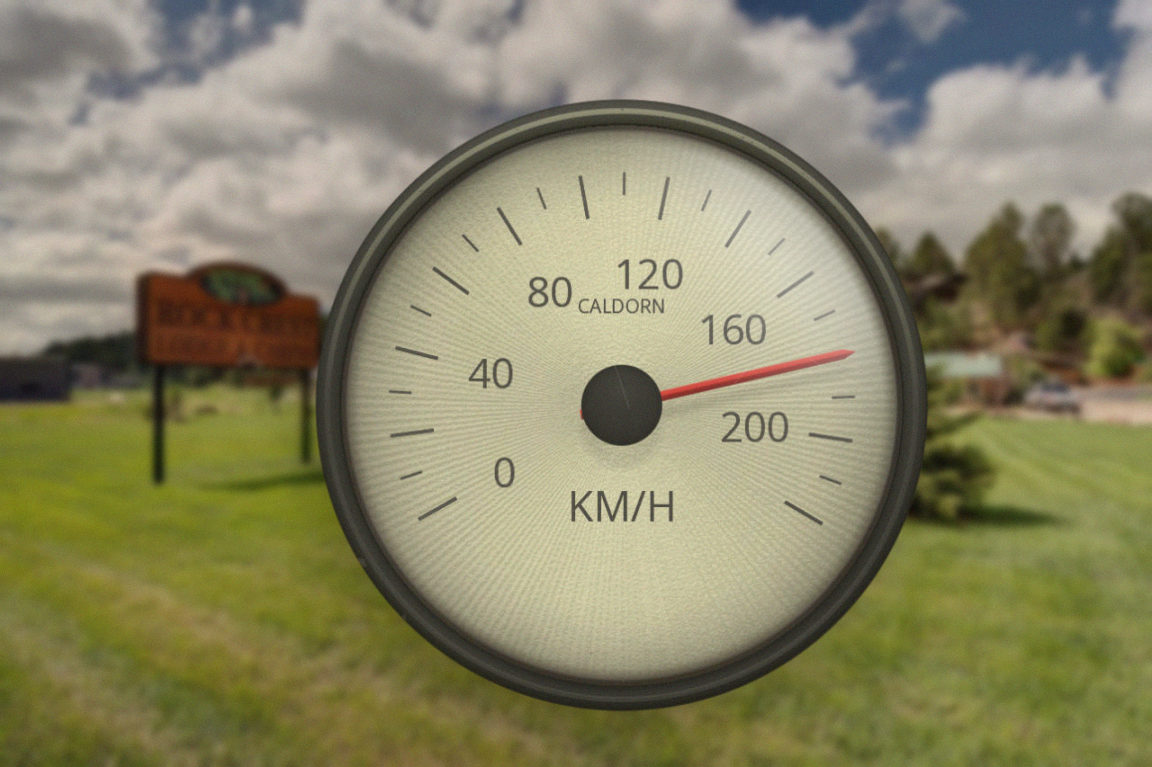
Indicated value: 180 km/h
